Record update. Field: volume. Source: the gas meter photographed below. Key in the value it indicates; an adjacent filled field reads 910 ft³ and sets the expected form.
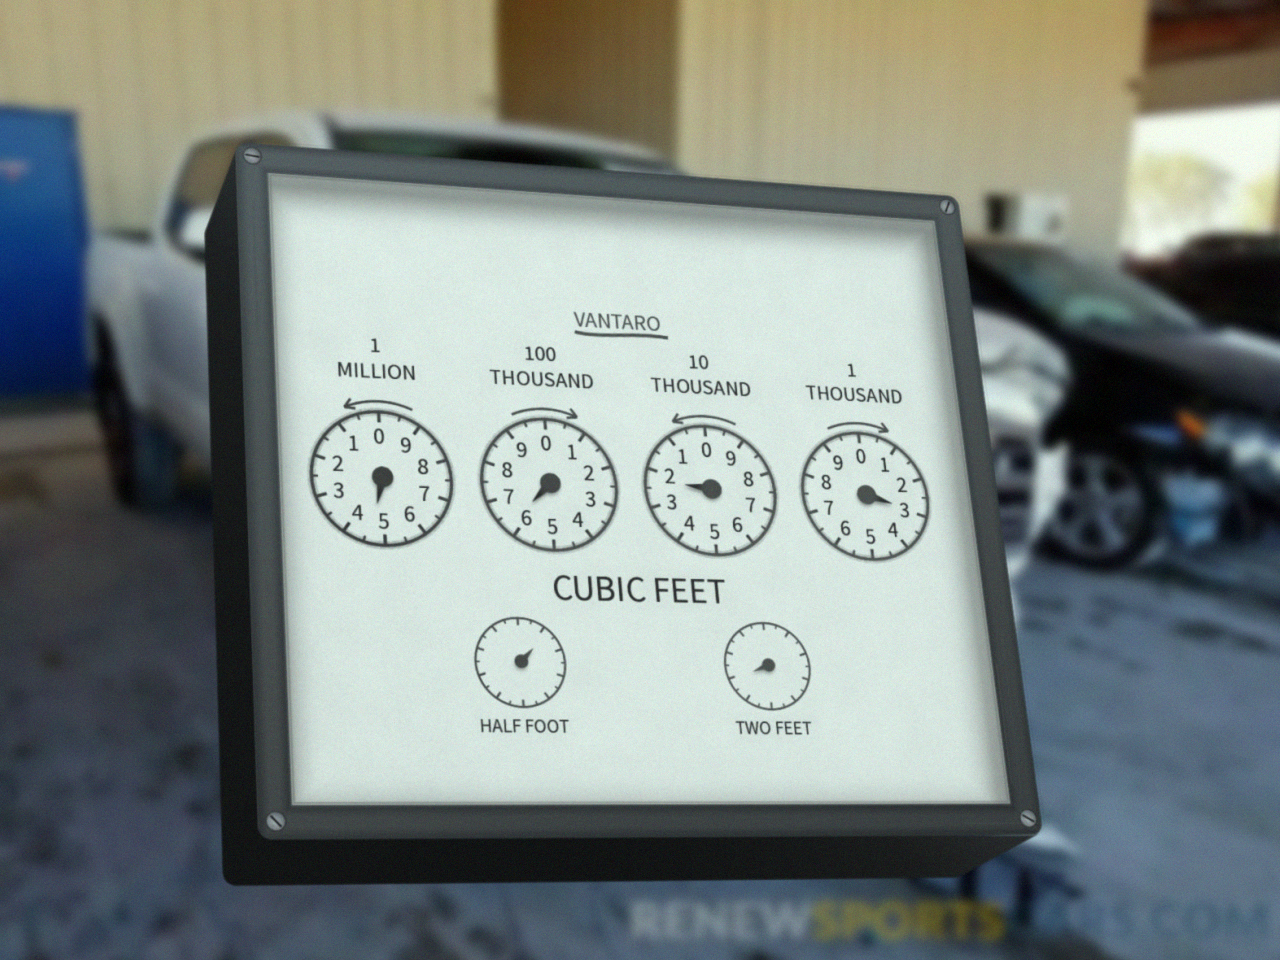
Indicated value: 462300 ft³
